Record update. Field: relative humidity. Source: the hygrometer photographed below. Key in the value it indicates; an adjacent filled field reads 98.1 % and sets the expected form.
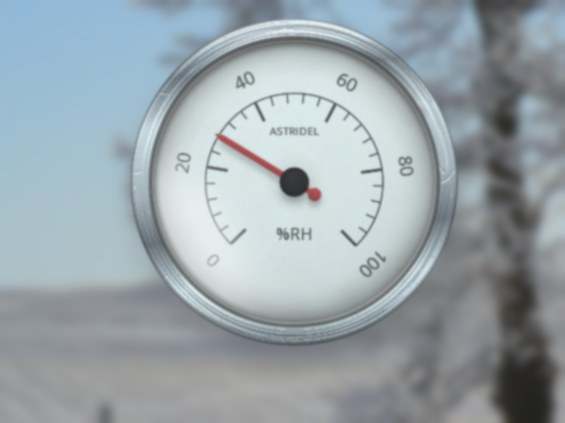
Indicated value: 28 %
